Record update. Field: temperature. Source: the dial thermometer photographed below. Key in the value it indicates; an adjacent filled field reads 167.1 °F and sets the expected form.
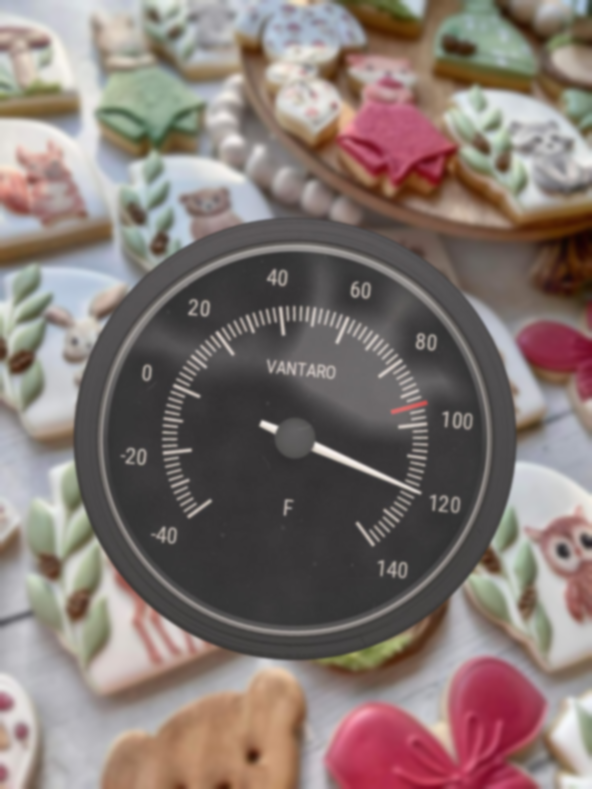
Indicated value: 120 °F
